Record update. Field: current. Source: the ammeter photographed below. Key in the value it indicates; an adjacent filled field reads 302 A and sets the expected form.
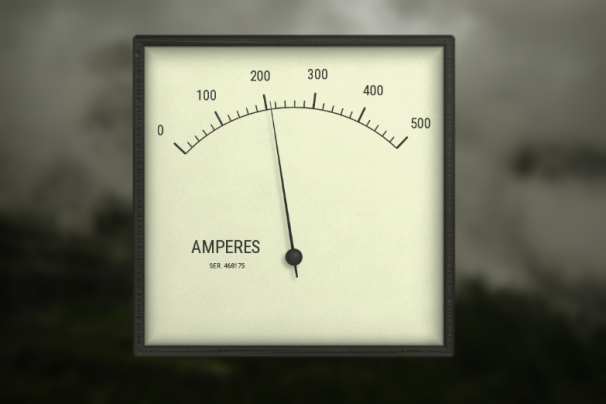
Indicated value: 210 A
